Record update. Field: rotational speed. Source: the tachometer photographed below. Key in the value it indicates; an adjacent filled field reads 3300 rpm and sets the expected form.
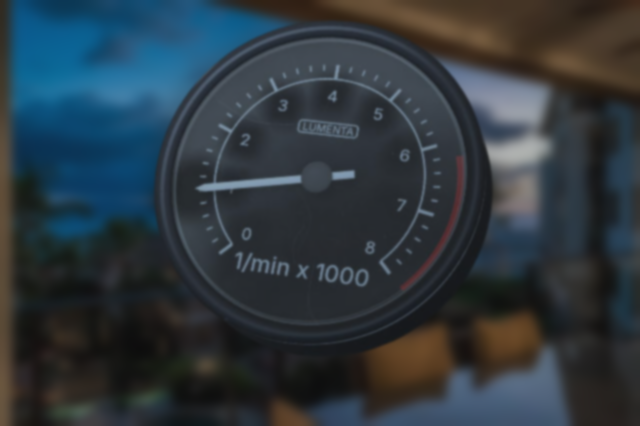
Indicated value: 1000 rpm
